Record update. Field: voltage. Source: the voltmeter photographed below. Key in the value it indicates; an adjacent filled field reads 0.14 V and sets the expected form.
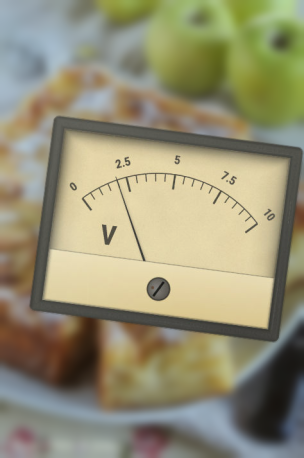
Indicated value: 2 V
